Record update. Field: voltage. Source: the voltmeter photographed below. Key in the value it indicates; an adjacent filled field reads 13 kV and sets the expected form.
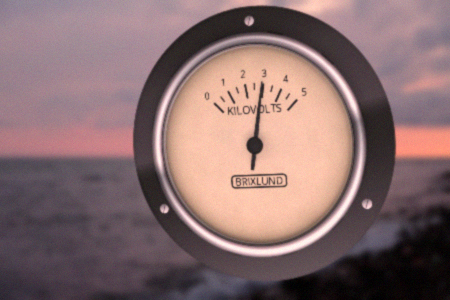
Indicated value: 3 kV
